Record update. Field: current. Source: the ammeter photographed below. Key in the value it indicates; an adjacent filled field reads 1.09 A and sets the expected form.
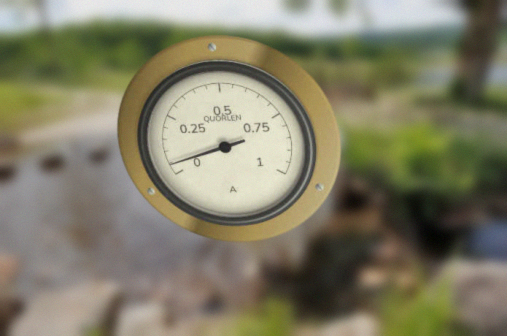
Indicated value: 0.05 A
